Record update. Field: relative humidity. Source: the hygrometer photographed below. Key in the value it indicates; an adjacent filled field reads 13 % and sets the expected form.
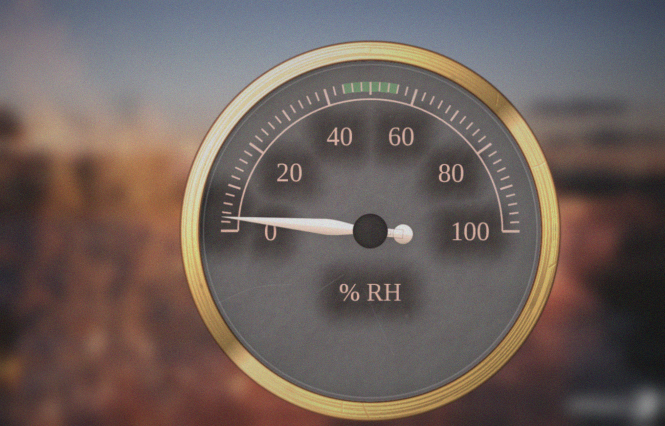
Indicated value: 3 %
